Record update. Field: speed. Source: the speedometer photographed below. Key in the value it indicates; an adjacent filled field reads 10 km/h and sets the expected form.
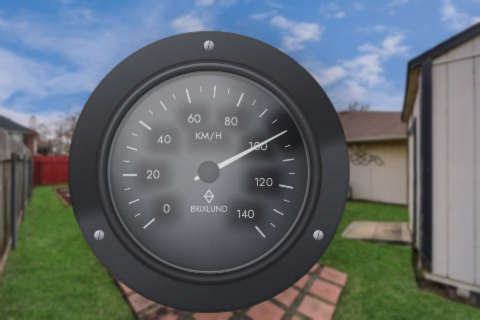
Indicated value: 100 km/h
